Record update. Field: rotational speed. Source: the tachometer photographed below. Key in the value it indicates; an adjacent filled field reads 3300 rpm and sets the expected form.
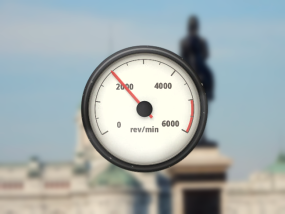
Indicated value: 2000 rpm
